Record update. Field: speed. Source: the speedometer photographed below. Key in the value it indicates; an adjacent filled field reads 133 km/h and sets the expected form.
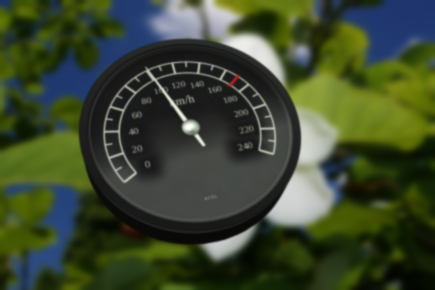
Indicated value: 100 km/h
